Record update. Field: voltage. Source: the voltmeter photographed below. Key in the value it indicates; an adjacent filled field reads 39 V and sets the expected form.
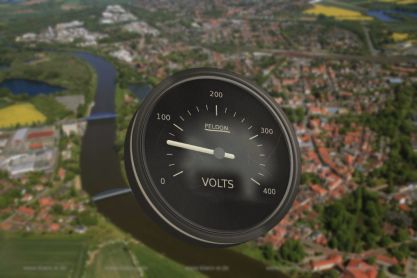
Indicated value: 60 V
